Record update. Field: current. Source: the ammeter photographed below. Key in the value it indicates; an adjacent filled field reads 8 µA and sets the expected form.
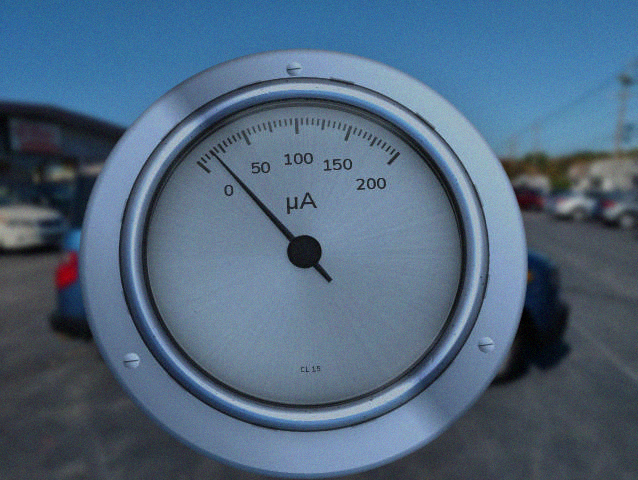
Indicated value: 15 µA
